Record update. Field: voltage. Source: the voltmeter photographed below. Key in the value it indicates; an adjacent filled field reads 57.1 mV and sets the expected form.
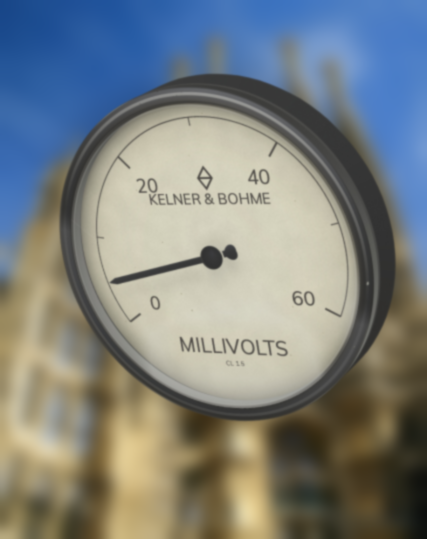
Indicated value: 5 mV
